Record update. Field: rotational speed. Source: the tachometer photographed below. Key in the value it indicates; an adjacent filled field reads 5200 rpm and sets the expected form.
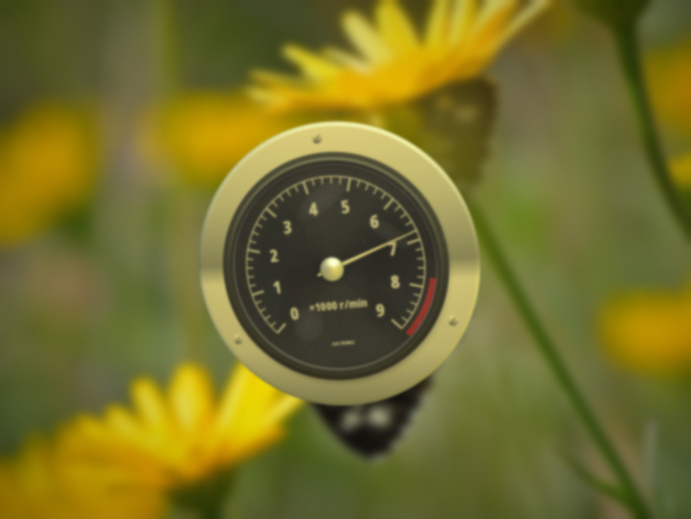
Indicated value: 6800 rpm
